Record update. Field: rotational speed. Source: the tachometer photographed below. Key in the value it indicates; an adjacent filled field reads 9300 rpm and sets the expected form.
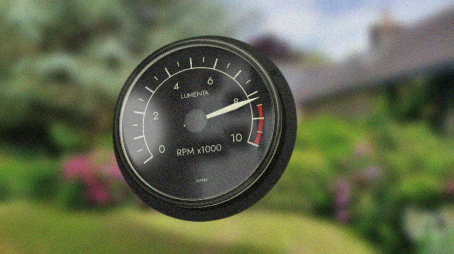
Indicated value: 8250 rpm
